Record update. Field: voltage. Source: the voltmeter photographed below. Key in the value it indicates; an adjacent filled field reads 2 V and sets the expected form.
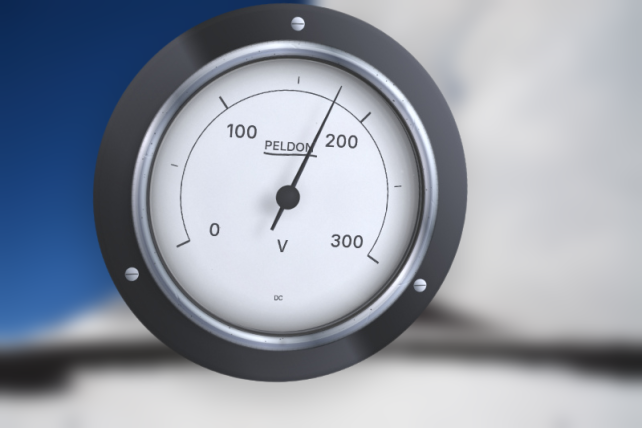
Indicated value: 175 V
